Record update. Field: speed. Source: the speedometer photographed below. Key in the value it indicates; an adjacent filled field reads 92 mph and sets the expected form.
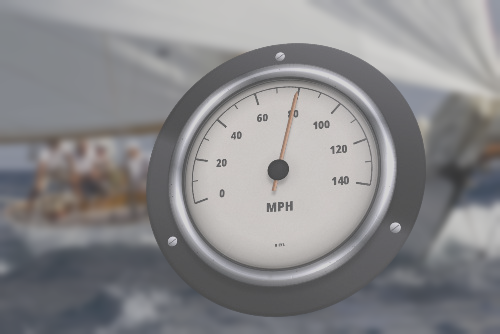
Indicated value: 80 mph
